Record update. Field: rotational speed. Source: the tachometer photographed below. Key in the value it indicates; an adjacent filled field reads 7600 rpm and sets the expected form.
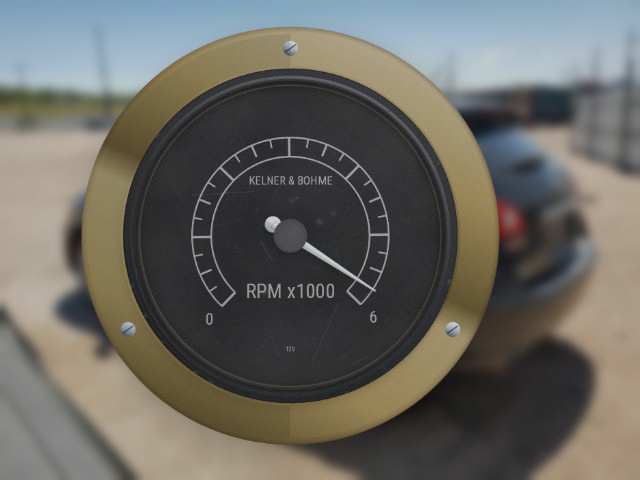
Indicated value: 5750 rpm
